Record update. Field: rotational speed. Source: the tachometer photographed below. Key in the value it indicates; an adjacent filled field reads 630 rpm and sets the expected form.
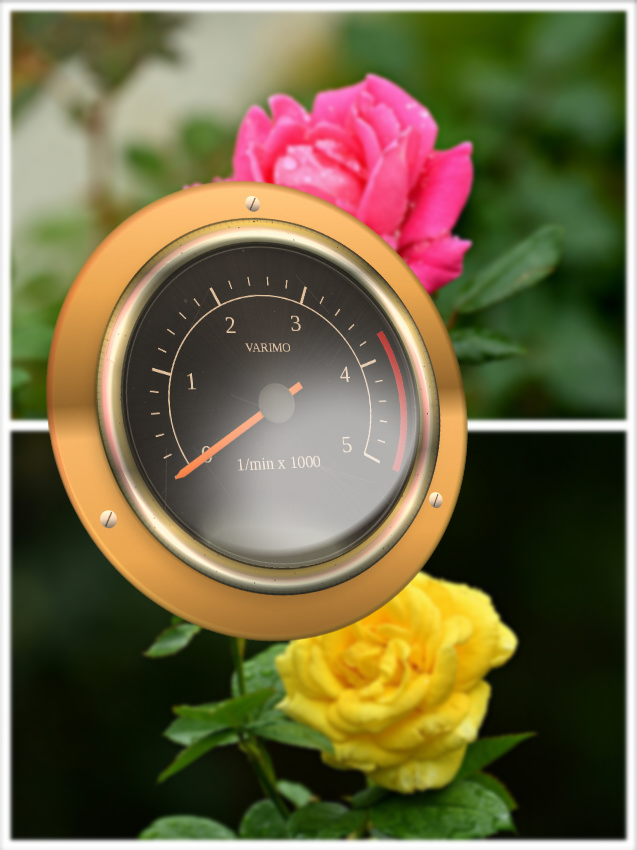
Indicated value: 0 rpm
